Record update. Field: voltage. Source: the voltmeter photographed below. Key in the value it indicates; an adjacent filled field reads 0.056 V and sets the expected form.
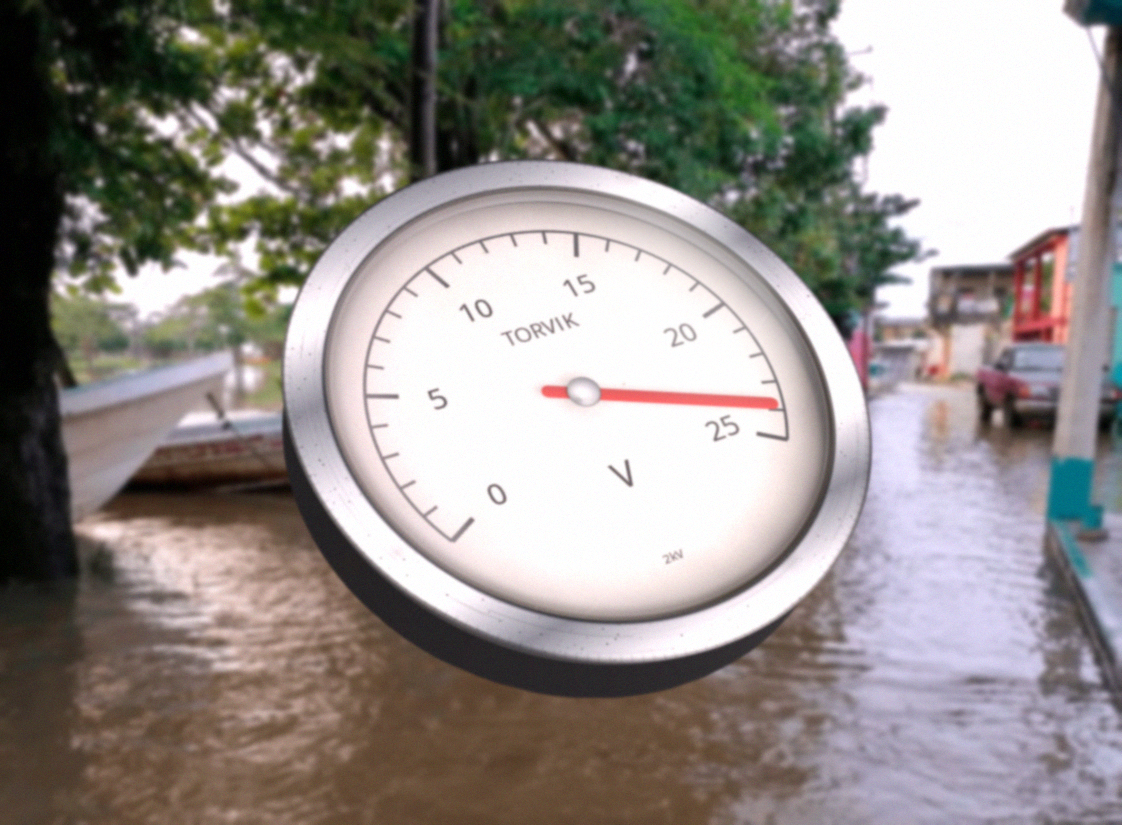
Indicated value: 24 V
